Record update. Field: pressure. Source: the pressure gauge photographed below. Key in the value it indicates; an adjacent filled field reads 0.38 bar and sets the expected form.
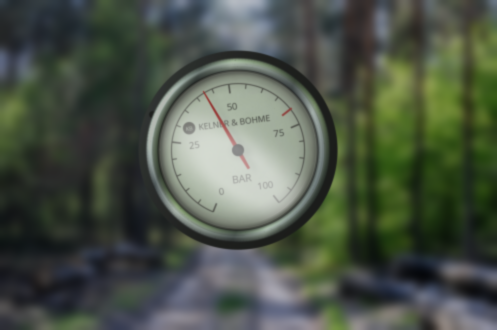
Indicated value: 42.5 bar
